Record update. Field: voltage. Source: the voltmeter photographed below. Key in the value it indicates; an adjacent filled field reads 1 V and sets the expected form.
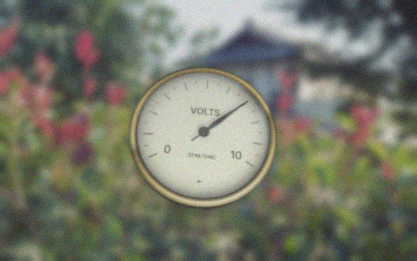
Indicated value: 7 V
